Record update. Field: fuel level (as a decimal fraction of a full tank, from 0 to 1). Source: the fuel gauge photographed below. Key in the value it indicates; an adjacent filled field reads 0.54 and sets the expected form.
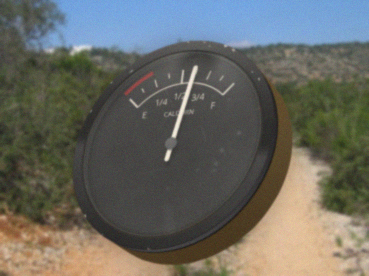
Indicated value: 0.625
